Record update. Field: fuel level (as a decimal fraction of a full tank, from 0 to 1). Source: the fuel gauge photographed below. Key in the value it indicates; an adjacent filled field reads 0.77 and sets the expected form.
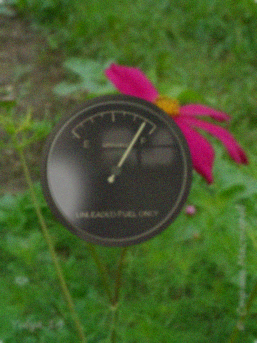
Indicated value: 0.875
